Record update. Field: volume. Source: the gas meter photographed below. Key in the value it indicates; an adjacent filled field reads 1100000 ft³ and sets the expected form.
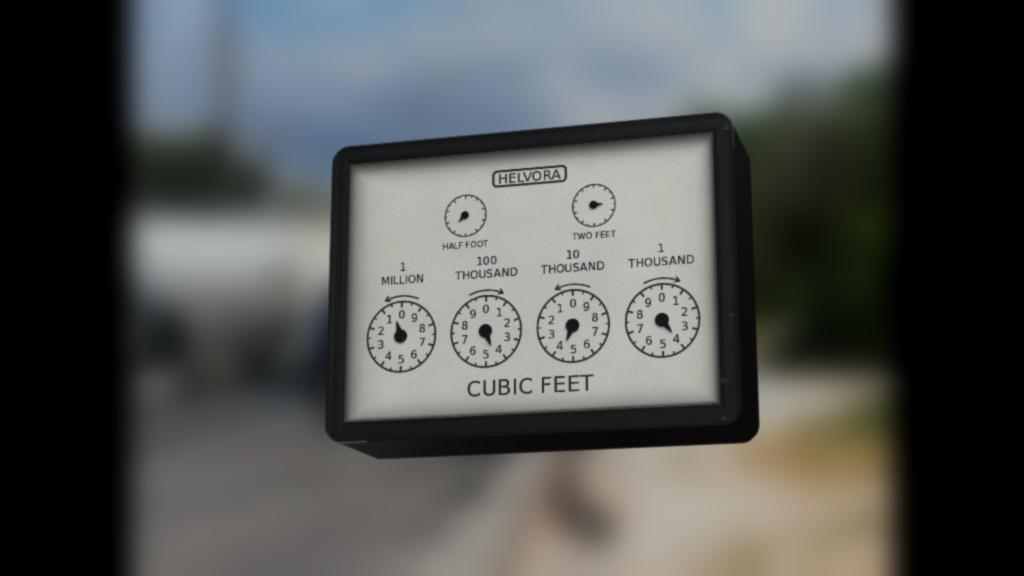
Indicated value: 44400 ft³
